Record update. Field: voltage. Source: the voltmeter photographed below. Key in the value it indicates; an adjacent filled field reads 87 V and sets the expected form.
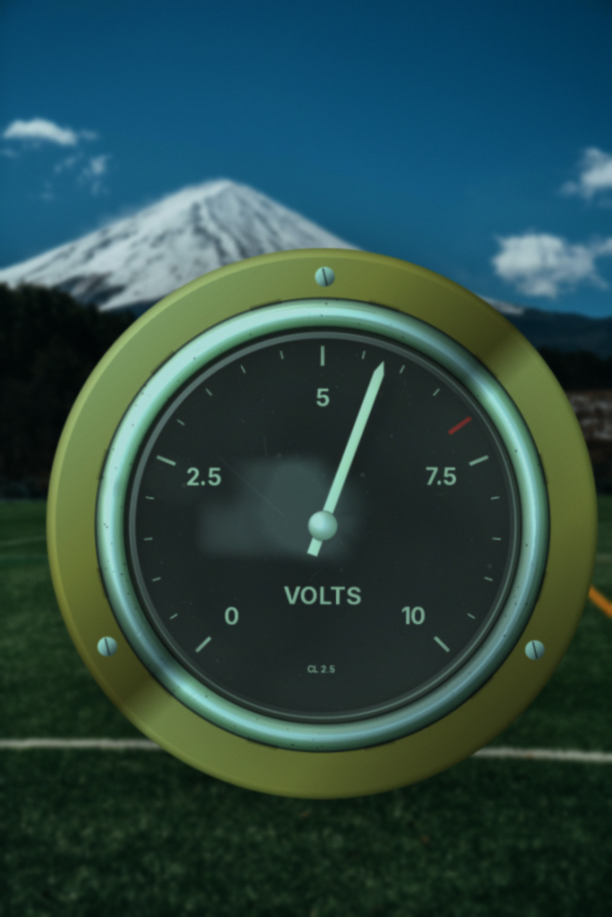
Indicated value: 5.75 V
